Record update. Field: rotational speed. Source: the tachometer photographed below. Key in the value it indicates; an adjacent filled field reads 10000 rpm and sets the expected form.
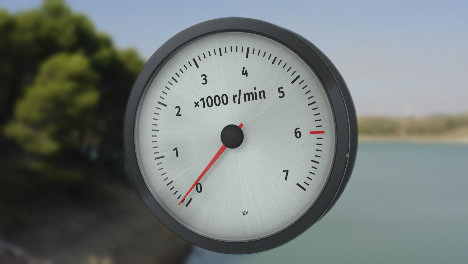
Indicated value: 100 rpm
